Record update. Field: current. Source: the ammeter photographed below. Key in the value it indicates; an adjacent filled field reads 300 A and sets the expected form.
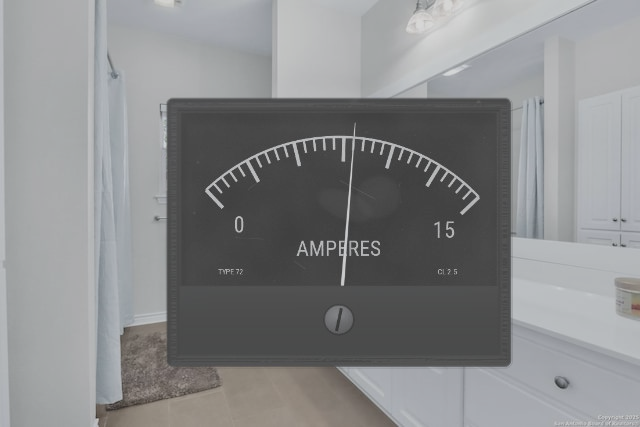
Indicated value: 8 A
